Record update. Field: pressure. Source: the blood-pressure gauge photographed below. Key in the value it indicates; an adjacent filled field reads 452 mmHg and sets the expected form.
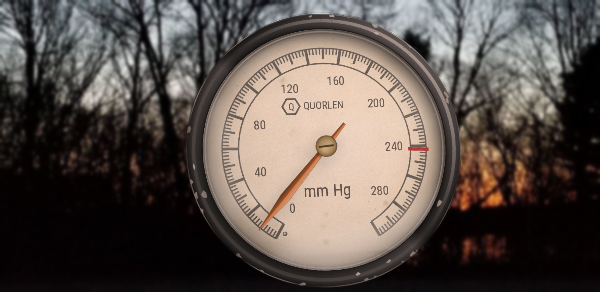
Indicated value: 10 mmHg
